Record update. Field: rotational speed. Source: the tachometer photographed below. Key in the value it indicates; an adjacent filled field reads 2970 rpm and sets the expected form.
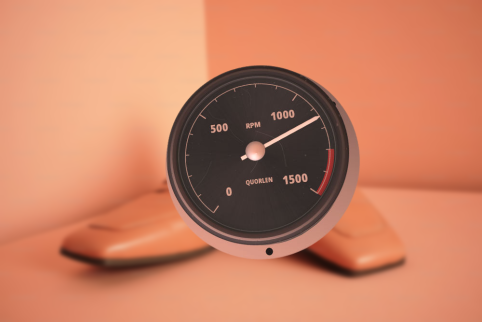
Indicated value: 1150 rpm
